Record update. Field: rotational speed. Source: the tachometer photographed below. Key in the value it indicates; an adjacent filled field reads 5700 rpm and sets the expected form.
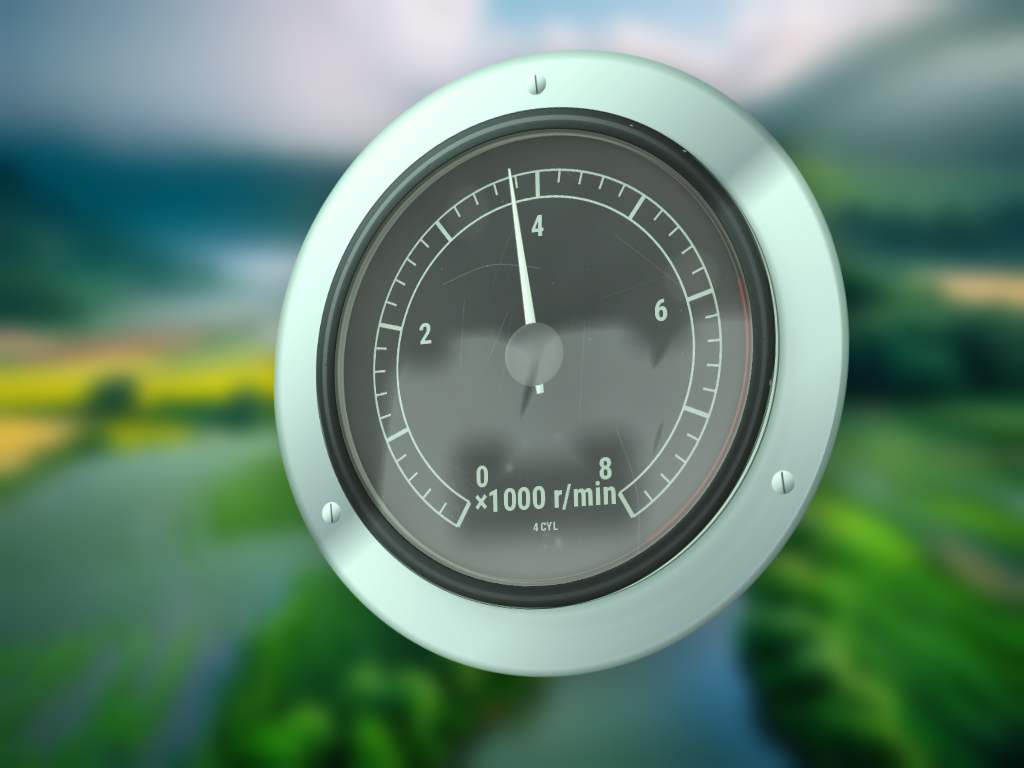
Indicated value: 3800 rpm
